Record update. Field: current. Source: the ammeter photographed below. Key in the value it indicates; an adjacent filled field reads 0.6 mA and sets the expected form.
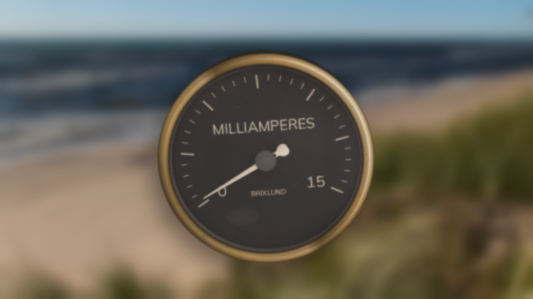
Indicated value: 0.25 mA
